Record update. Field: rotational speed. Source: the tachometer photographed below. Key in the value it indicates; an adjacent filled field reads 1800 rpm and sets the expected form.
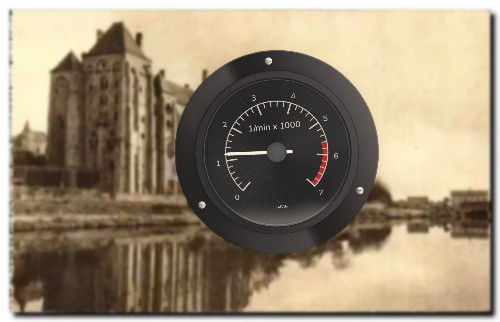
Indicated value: 1200 rpm
